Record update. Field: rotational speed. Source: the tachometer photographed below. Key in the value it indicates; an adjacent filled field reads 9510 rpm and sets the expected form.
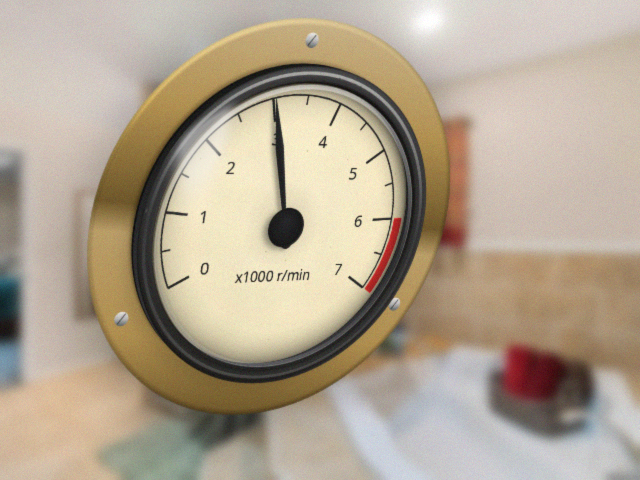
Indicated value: 3000 rpm
